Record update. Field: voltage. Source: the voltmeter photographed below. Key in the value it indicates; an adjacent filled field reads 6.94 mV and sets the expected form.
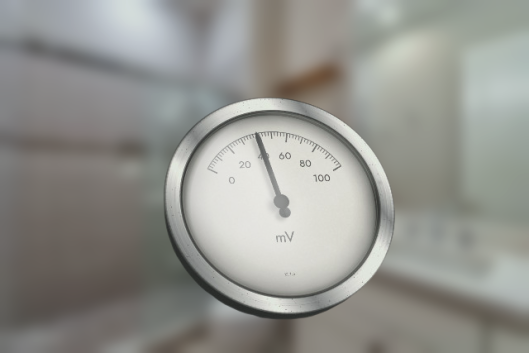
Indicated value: 40 mV
